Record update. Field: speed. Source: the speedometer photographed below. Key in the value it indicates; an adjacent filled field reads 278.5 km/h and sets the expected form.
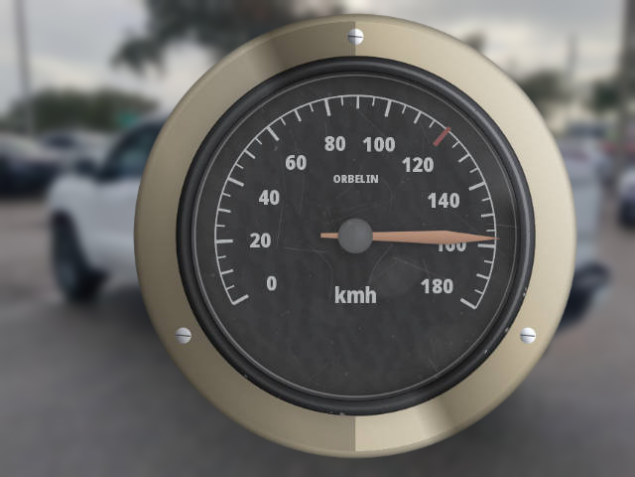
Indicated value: 157.5 km/h
